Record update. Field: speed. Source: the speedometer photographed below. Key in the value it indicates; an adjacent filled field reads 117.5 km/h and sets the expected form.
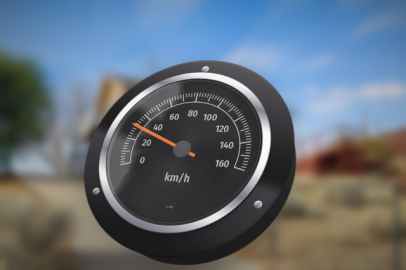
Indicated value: 30 km/h
